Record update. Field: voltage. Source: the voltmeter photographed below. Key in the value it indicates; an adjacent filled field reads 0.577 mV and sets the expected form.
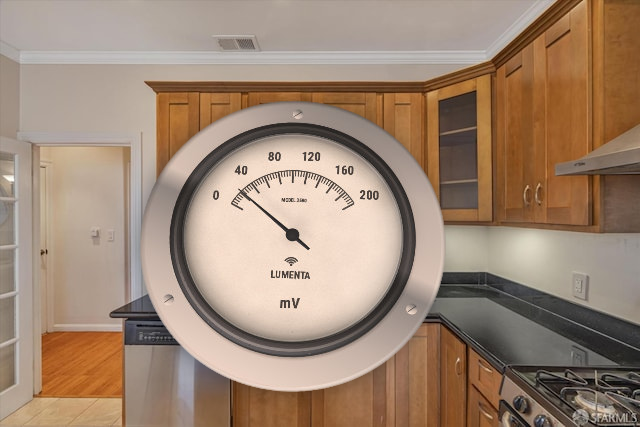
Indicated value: 20 mV
